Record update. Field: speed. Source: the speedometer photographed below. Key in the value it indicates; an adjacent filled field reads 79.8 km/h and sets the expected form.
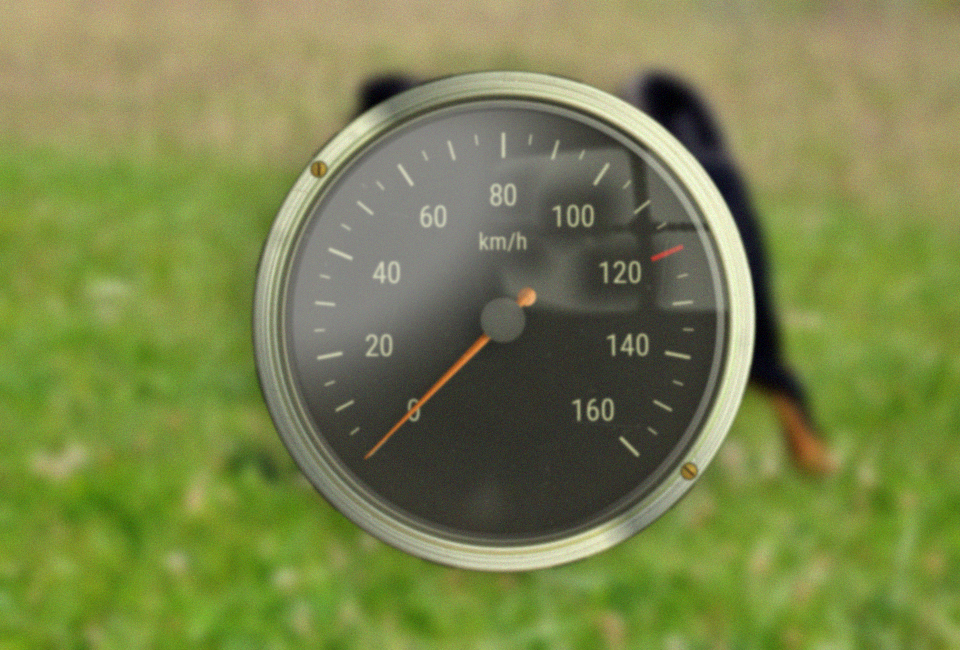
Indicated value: 0 km/h
